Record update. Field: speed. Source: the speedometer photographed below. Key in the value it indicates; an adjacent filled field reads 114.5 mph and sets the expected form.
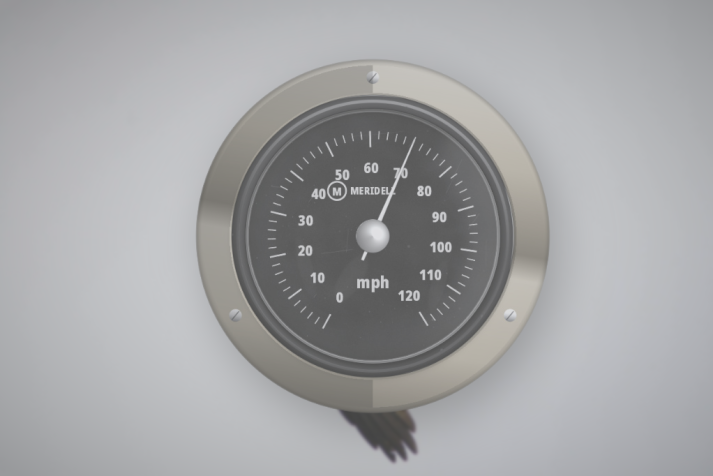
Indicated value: 70 mph
